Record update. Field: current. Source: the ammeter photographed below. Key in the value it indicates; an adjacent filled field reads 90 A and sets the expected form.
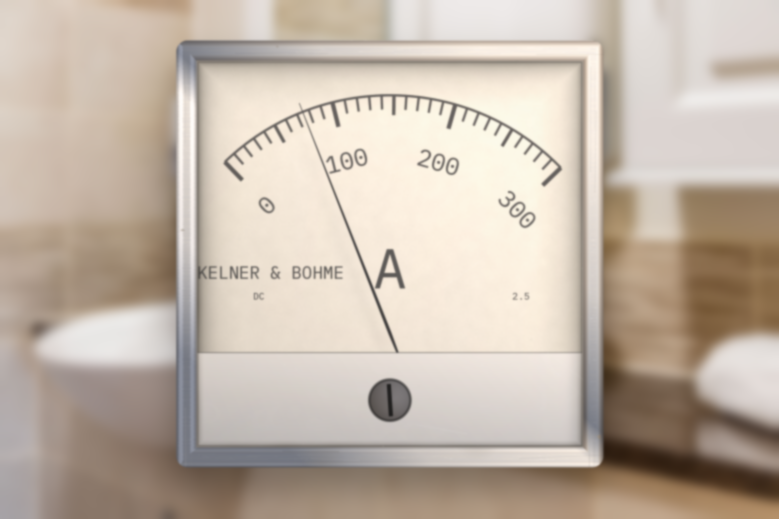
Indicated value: 75 A
